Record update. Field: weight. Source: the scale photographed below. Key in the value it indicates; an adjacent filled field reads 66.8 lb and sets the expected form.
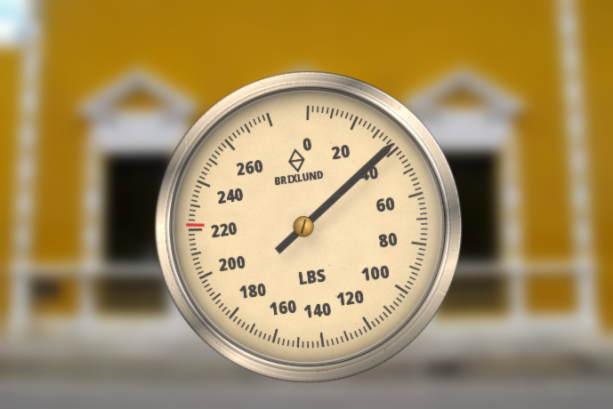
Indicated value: 38 lb
